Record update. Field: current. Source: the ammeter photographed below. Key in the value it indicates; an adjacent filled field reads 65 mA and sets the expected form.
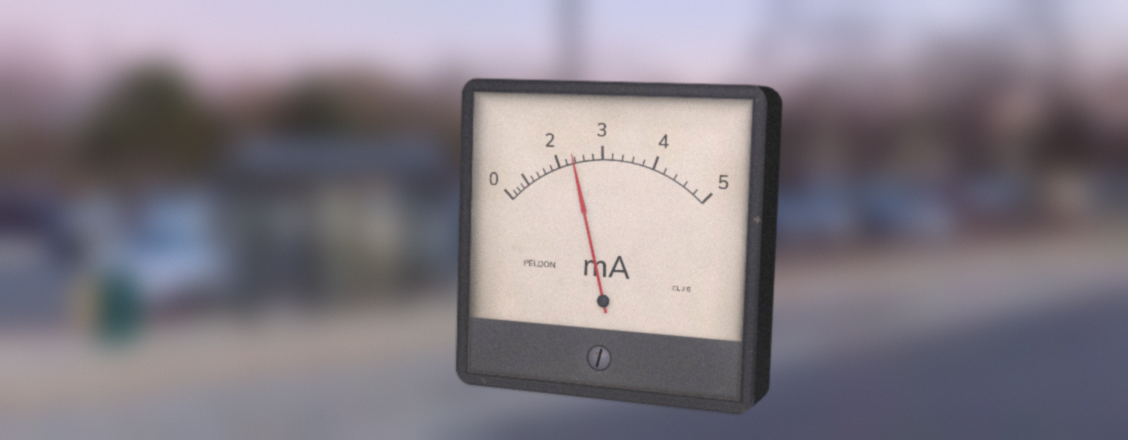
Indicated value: 2.4 mA
